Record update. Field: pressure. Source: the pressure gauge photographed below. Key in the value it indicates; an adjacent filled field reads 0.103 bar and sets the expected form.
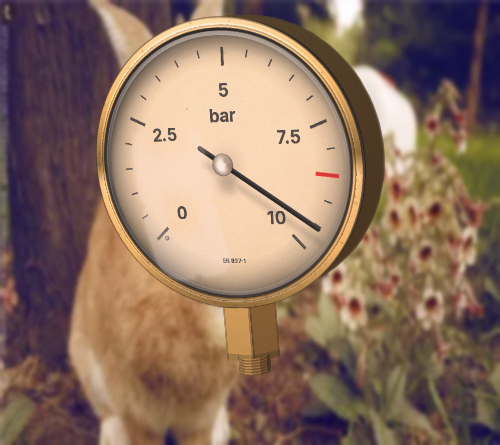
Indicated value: 9.5 bar
